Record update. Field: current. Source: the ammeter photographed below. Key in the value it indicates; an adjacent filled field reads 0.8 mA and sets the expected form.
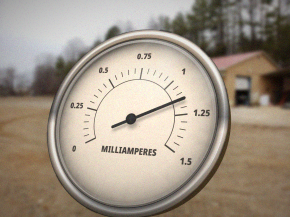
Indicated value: 1.15 mA
